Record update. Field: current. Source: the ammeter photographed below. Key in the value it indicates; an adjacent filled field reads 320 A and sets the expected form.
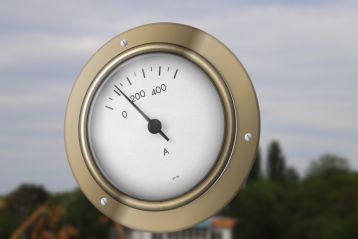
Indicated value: 125 A
